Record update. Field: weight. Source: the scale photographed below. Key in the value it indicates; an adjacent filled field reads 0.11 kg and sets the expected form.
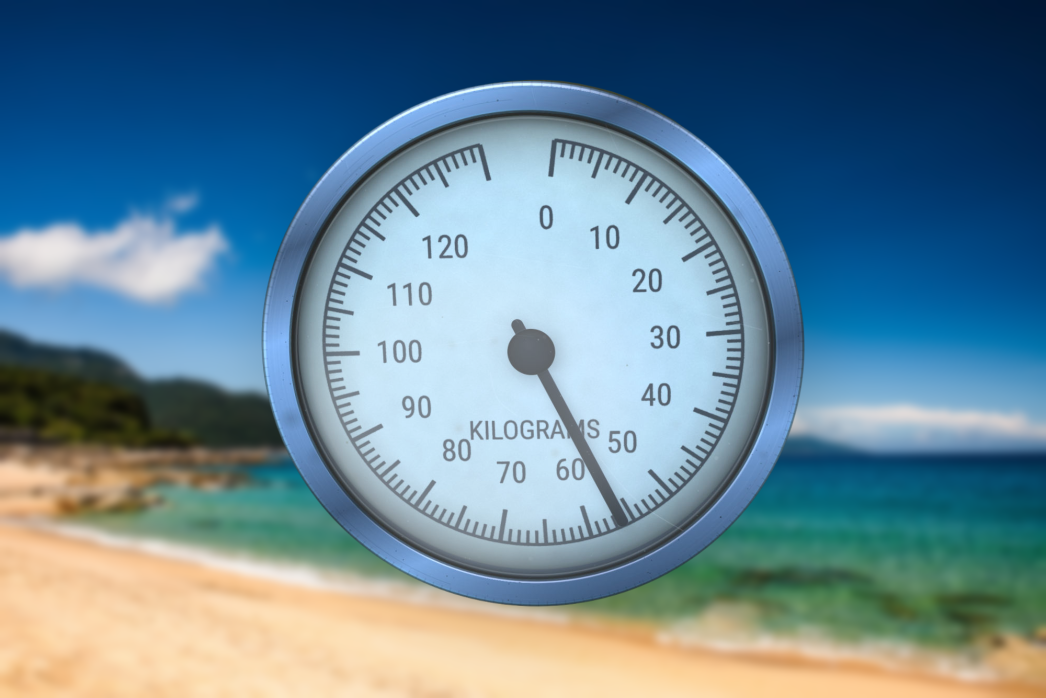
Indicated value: 56 kg
